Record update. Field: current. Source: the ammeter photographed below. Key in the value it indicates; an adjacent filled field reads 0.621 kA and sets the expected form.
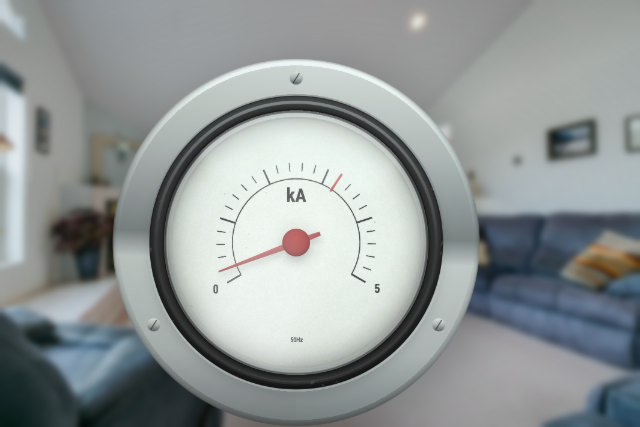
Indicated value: 0.2 kA
